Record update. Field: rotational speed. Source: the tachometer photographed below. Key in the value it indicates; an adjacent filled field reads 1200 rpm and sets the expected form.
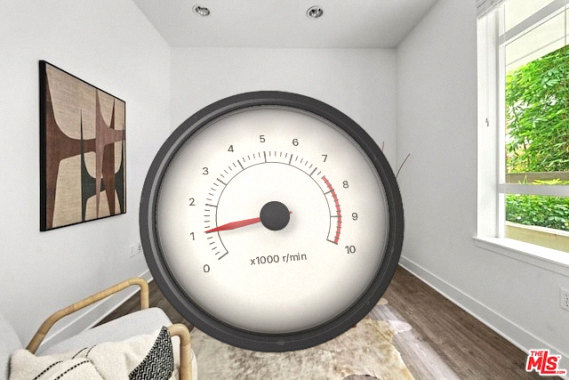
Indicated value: 1000 rpm
